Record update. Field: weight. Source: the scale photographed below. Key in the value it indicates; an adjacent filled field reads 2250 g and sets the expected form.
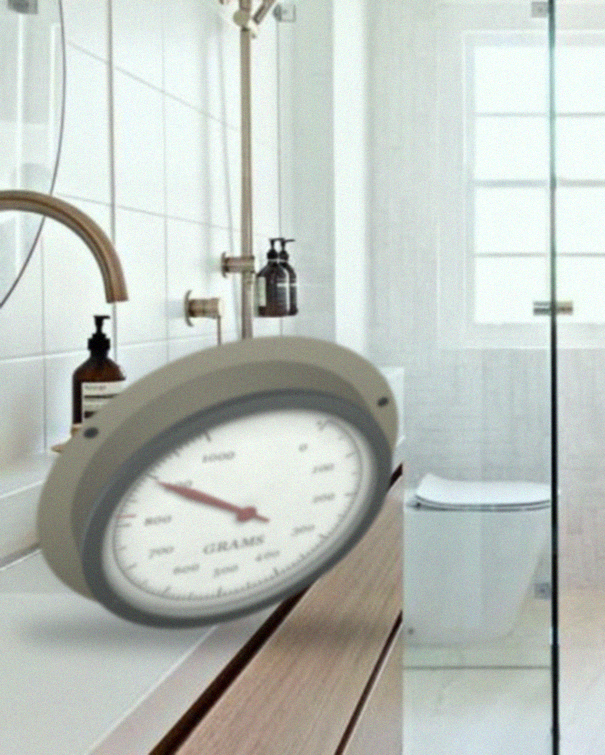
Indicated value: 900 g
